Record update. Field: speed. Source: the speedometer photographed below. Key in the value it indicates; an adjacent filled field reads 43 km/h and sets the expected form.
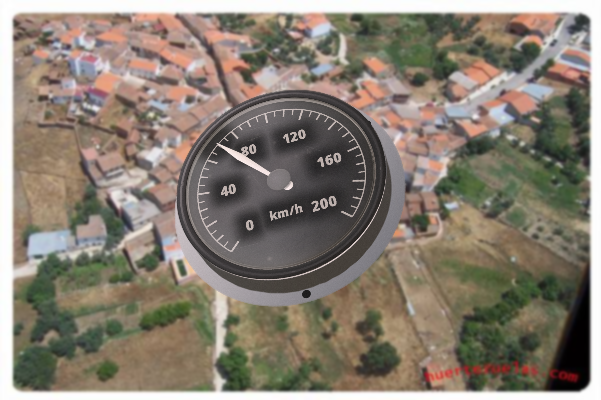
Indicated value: 70 km/h
